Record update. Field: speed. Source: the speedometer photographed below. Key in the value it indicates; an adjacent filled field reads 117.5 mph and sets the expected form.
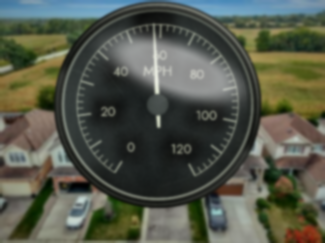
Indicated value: 58 mph
